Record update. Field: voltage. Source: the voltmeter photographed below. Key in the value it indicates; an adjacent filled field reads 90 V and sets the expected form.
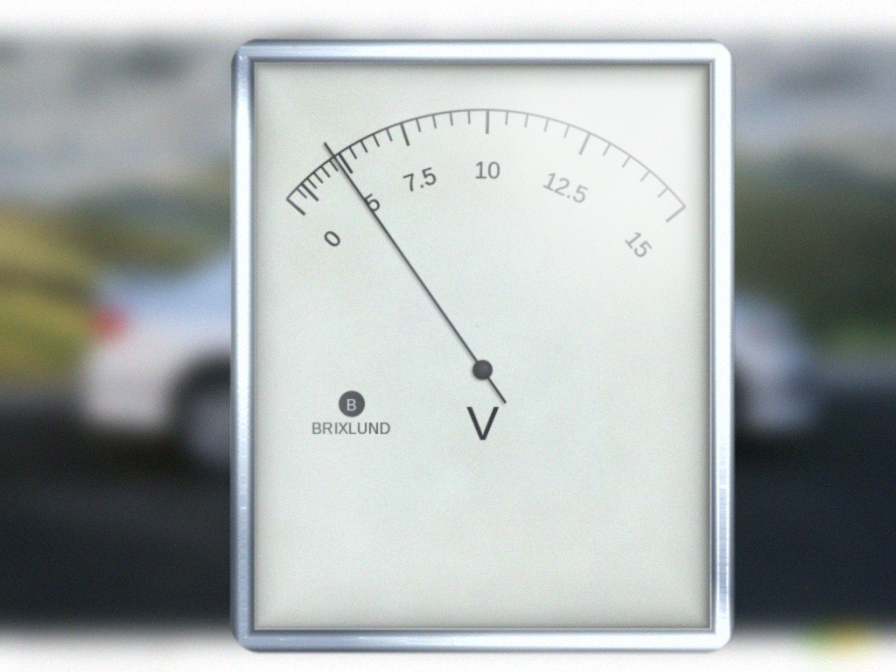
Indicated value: 4.75 V
